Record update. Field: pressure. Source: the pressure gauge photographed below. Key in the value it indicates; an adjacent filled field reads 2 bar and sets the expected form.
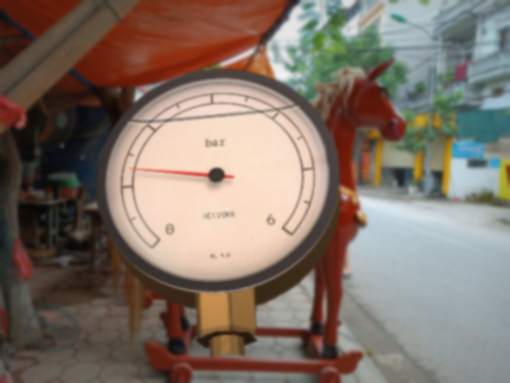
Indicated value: 1.25 bar
